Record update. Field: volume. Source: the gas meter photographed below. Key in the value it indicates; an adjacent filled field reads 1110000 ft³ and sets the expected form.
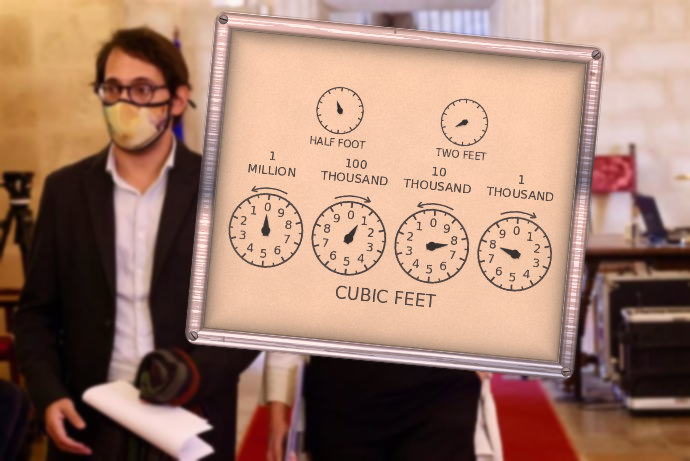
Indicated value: 7800 ft³
